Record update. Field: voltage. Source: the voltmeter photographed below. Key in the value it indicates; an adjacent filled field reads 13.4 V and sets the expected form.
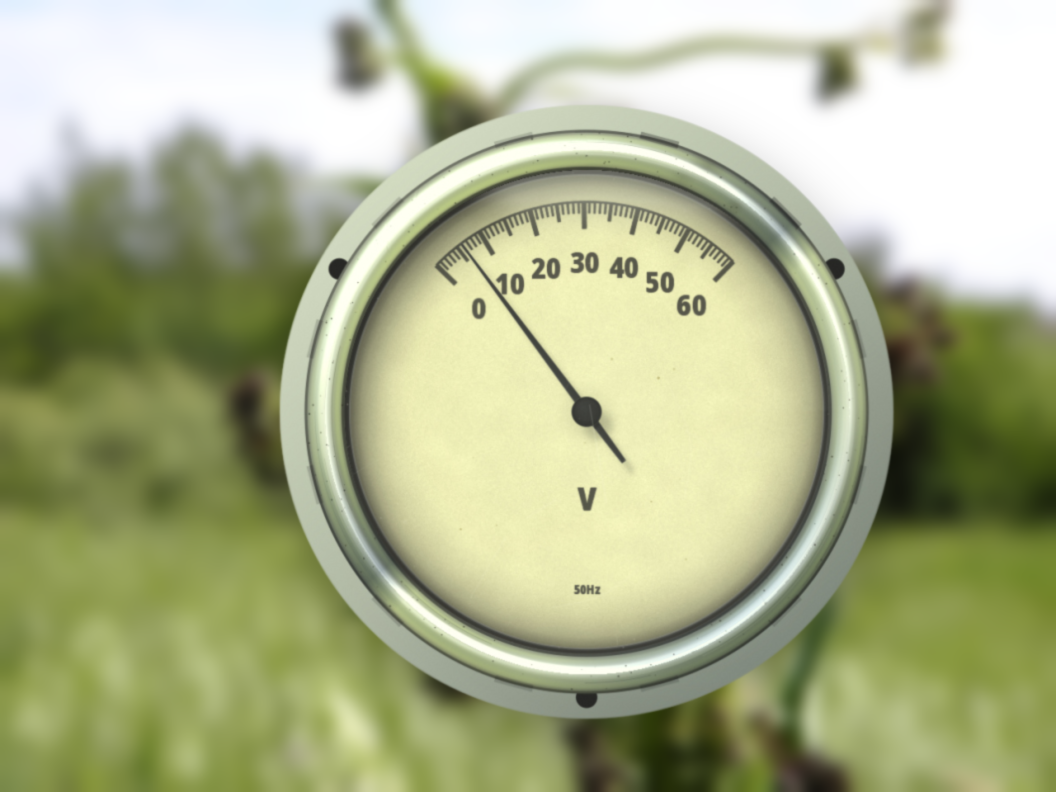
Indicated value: 6 V
